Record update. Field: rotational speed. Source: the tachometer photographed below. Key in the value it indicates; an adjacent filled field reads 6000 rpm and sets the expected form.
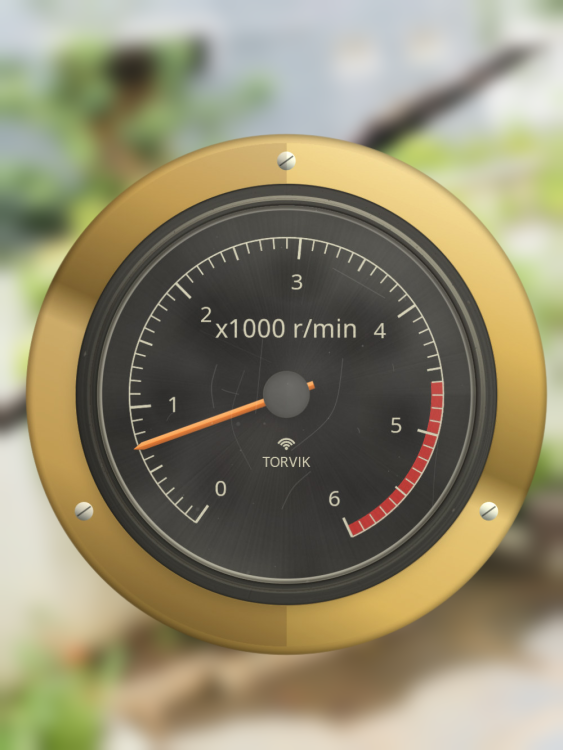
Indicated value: 700 rpm
